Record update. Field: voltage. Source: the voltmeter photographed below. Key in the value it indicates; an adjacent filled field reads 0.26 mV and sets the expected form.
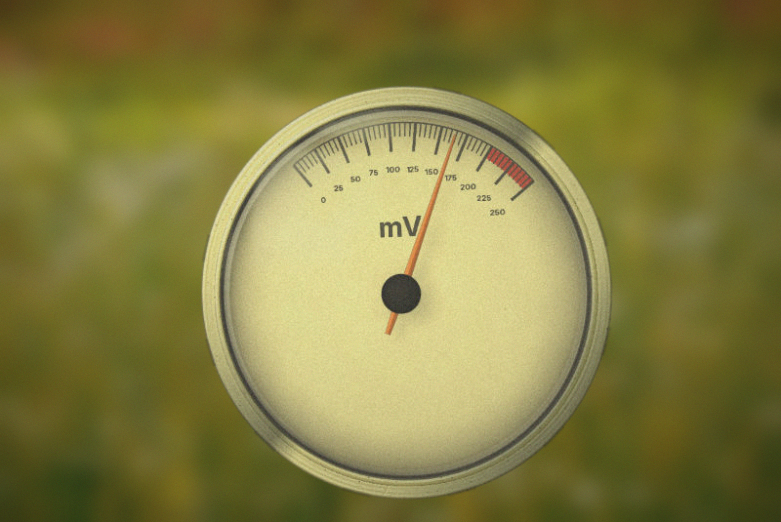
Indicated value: 165 mV
